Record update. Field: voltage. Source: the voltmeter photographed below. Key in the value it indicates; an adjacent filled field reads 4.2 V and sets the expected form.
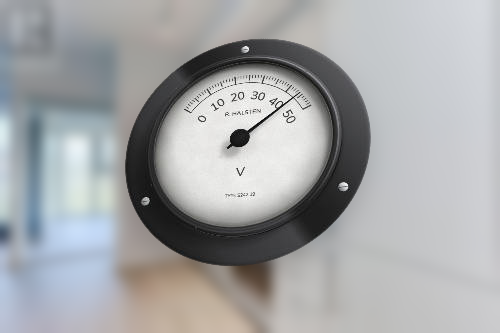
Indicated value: 45 V
